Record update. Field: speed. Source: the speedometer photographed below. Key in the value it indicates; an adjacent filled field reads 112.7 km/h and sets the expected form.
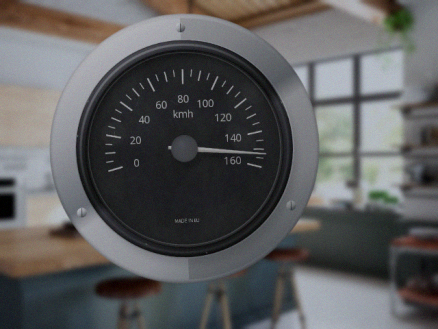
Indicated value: 152.5 km/h
